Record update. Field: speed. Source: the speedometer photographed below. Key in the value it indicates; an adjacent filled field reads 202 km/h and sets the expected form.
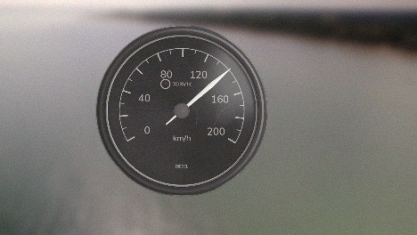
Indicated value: 140 km/h
